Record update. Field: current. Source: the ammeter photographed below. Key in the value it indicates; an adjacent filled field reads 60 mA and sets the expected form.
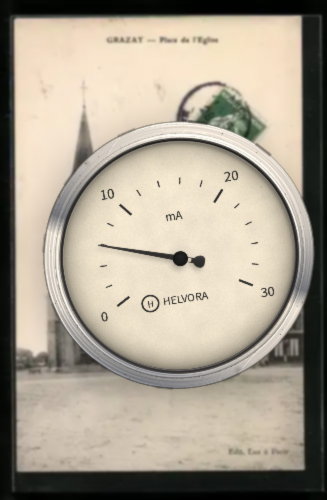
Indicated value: 6 mA
